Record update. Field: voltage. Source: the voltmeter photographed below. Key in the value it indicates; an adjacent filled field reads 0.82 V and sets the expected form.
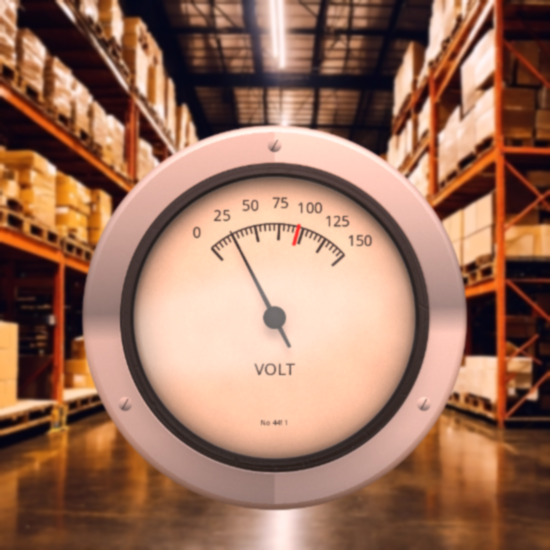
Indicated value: 25 V
